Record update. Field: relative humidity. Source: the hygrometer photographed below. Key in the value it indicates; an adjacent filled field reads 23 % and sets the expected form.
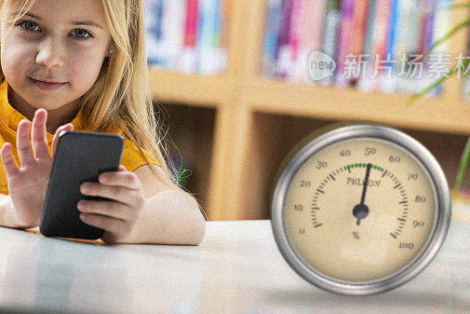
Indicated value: 50 %
